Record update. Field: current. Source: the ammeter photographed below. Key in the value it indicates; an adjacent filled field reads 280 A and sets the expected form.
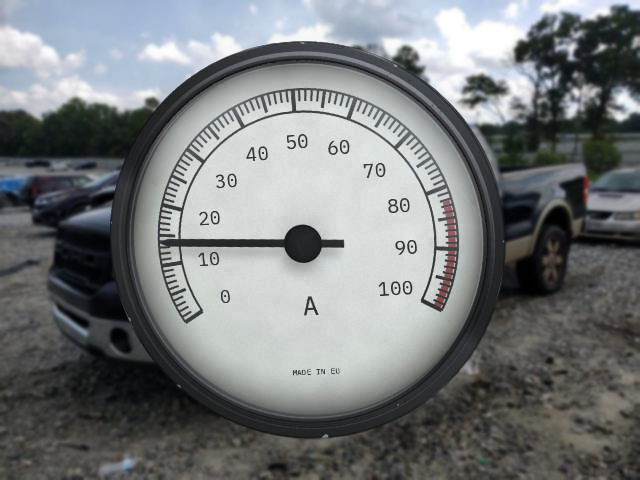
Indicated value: 14 A
